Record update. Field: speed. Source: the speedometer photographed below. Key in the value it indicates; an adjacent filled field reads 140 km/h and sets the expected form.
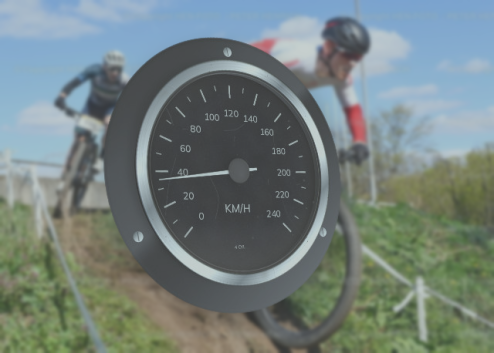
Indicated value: 35 km/h
